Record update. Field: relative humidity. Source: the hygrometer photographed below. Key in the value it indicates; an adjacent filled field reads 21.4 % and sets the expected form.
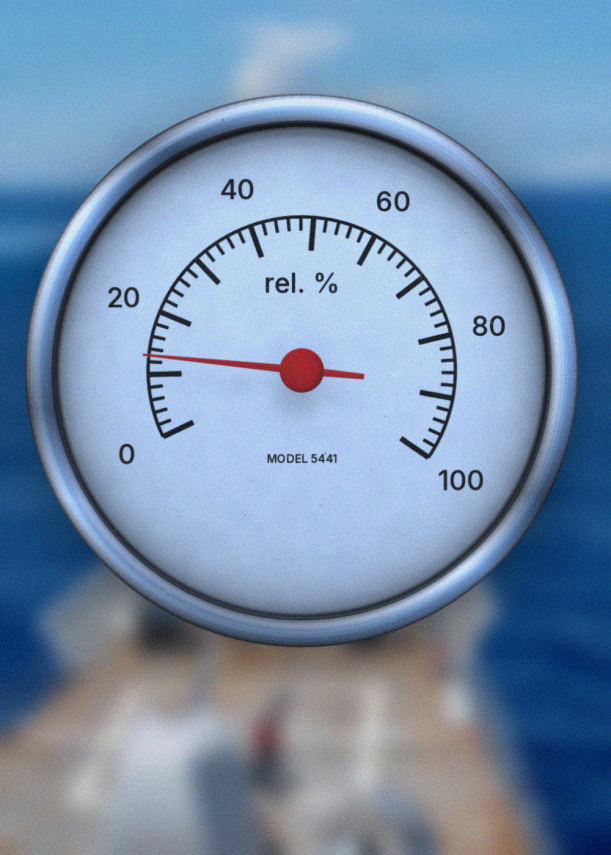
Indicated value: 13 %
